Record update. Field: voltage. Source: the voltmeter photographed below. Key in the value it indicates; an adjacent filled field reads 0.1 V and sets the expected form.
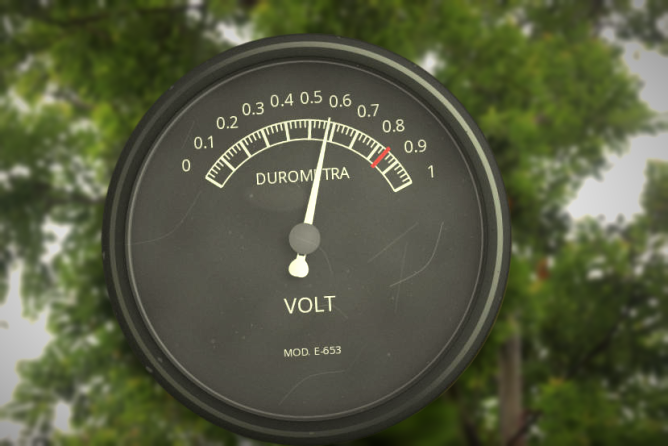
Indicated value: 0.58 V
